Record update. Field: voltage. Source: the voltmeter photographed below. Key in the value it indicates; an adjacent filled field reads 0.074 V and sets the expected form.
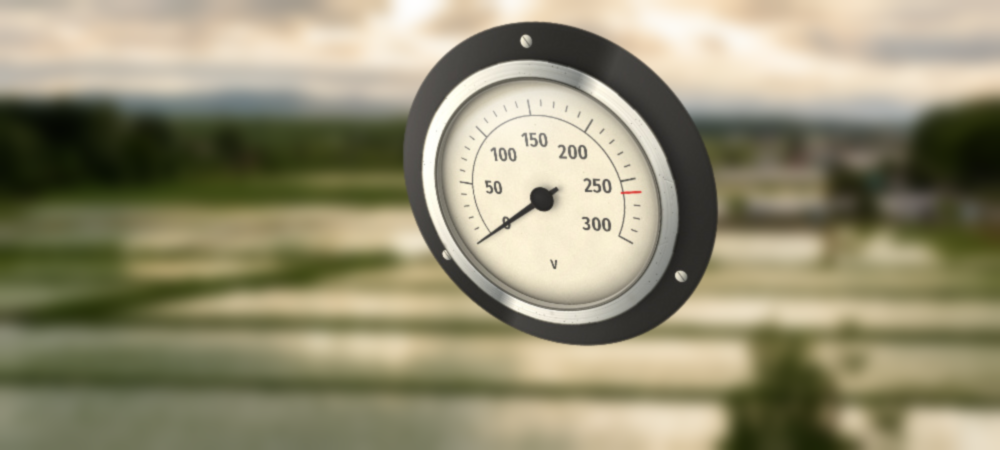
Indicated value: 0 V
